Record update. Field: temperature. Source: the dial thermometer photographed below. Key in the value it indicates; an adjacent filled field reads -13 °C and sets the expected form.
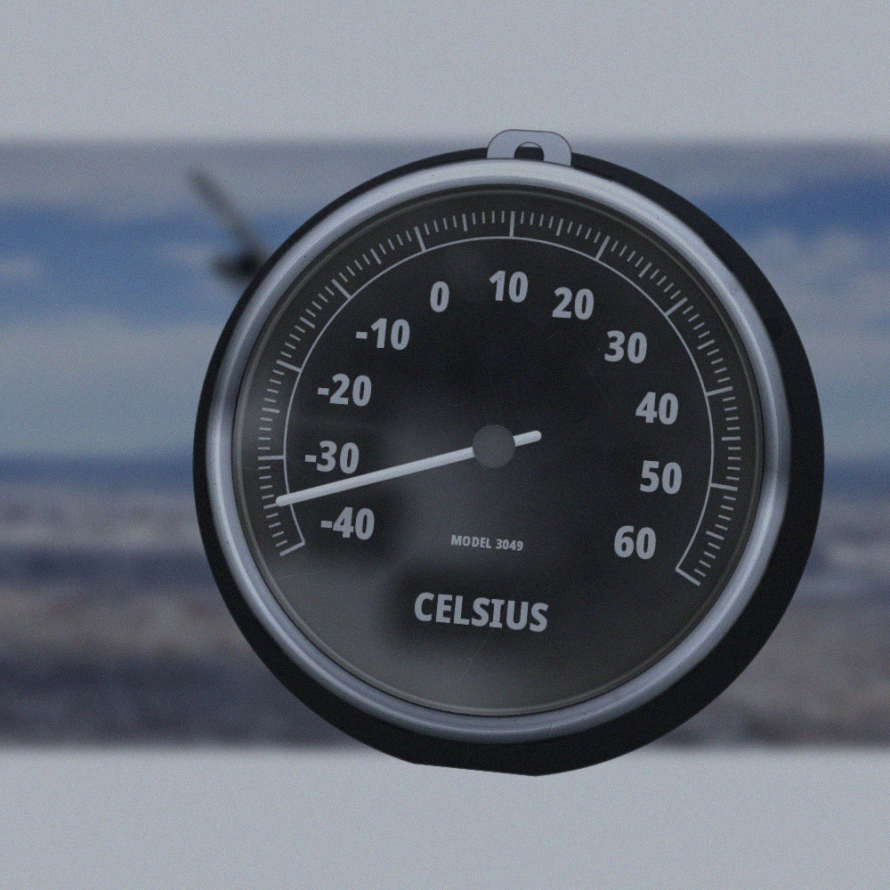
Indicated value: -35 °C
